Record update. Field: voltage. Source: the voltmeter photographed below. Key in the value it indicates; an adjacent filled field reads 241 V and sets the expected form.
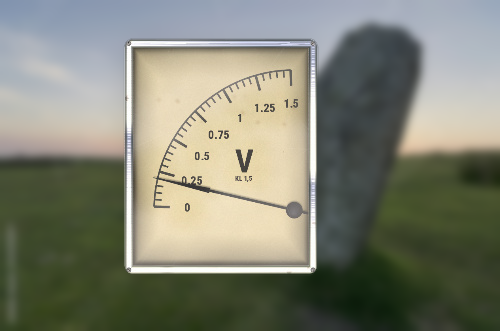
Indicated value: 0.2 V
